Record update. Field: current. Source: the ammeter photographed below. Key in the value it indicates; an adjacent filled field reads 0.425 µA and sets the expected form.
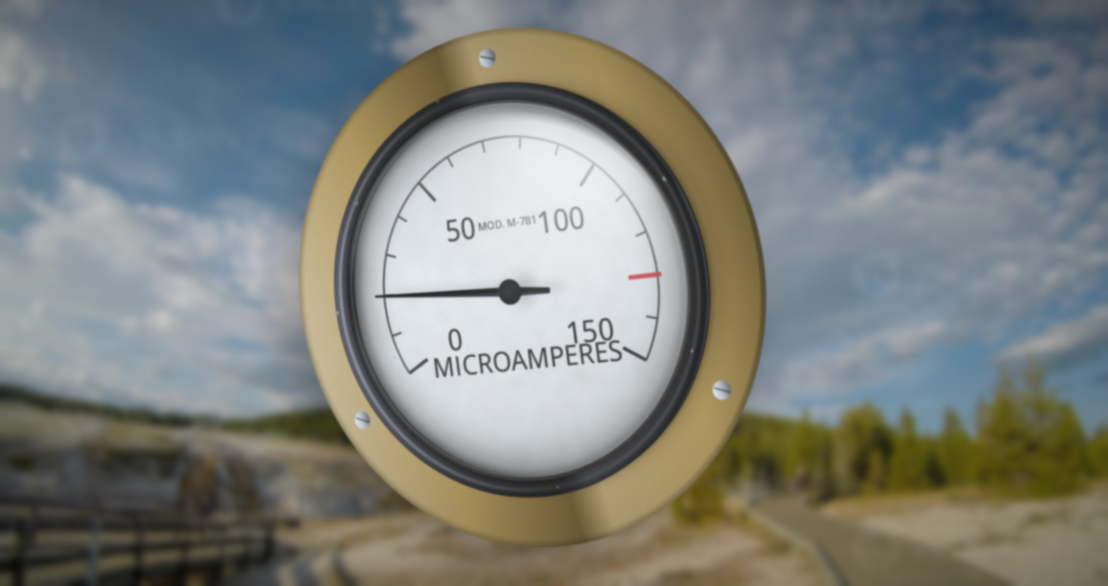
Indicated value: 20 µA
